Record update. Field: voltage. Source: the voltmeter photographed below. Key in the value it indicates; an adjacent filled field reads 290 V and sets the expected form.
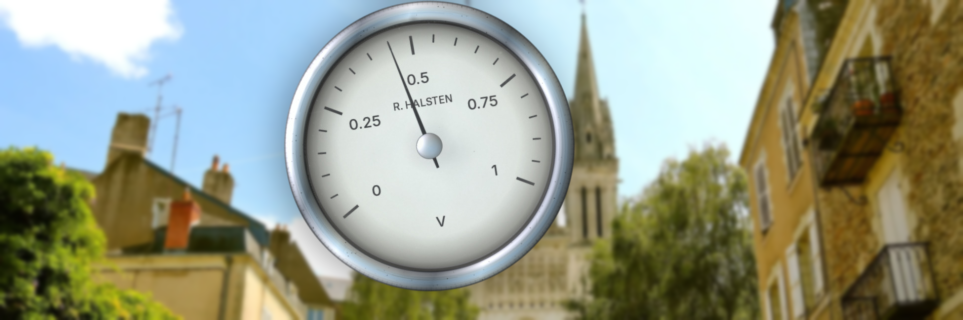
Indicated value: 0.45 V
